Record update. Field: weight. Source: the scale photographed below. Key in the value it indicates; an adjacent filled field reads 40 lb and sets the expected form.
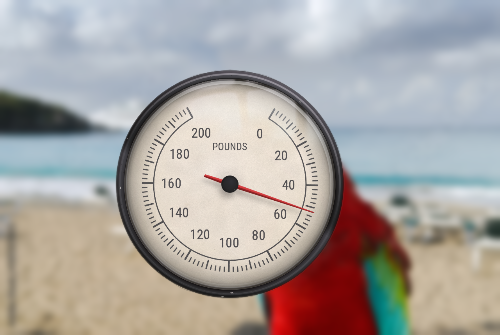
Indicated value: 52 lb
